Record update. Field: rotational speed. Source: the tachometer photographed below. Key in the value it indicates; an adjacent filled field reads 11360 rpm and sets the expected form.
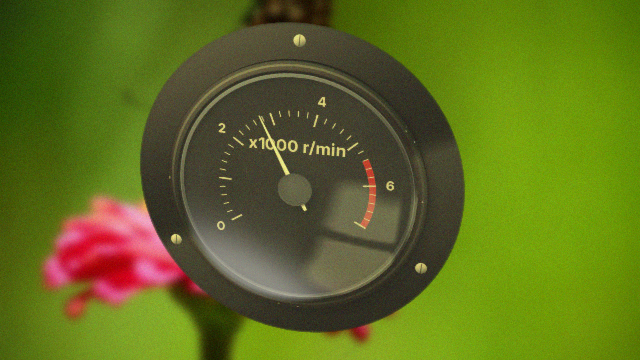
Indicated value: 2800 rpm
